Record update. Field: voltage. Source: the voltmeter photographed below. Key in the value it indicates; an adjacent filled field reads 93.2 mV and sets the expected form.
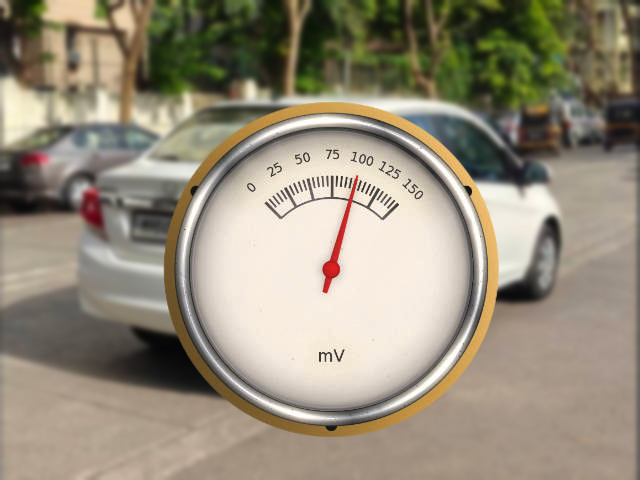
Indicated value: 100 mV
